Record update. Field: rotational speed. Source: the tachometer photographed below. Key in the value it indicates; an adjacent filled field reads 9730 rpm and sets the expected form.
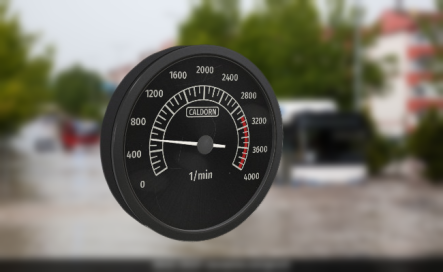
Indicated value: 600 rpm
